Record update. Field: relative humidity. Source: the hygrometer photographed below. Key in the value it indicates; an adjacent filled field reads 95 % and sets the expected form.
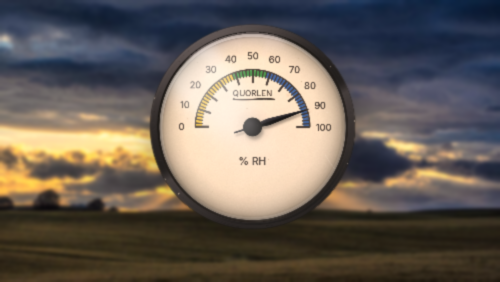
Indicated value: 90 %
